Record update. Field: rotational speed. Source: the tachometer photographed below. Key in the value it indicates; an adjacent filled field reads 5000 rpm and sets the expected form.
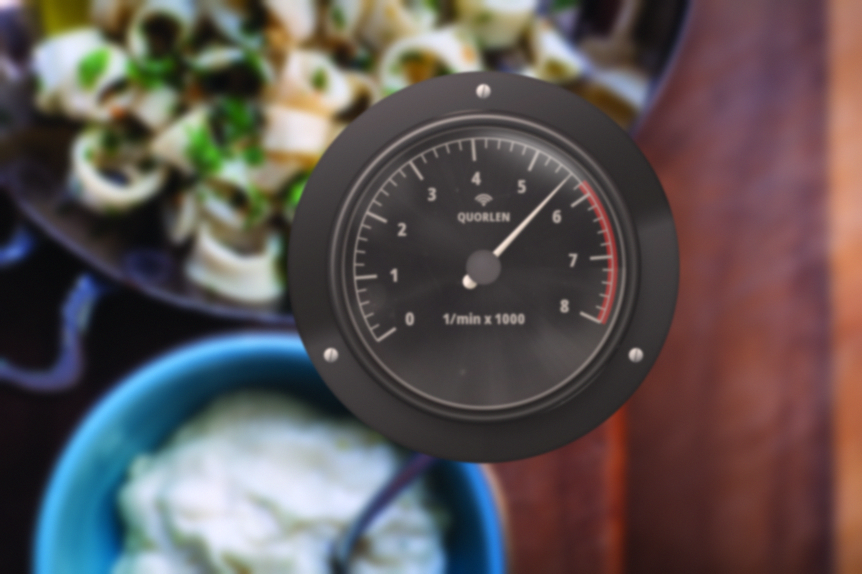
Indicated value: 5600 rpm
